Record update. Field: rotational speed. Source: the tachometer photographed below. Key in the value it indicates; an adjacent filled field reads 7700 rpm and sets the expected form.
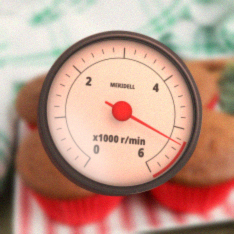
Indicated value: 5300 rpm
